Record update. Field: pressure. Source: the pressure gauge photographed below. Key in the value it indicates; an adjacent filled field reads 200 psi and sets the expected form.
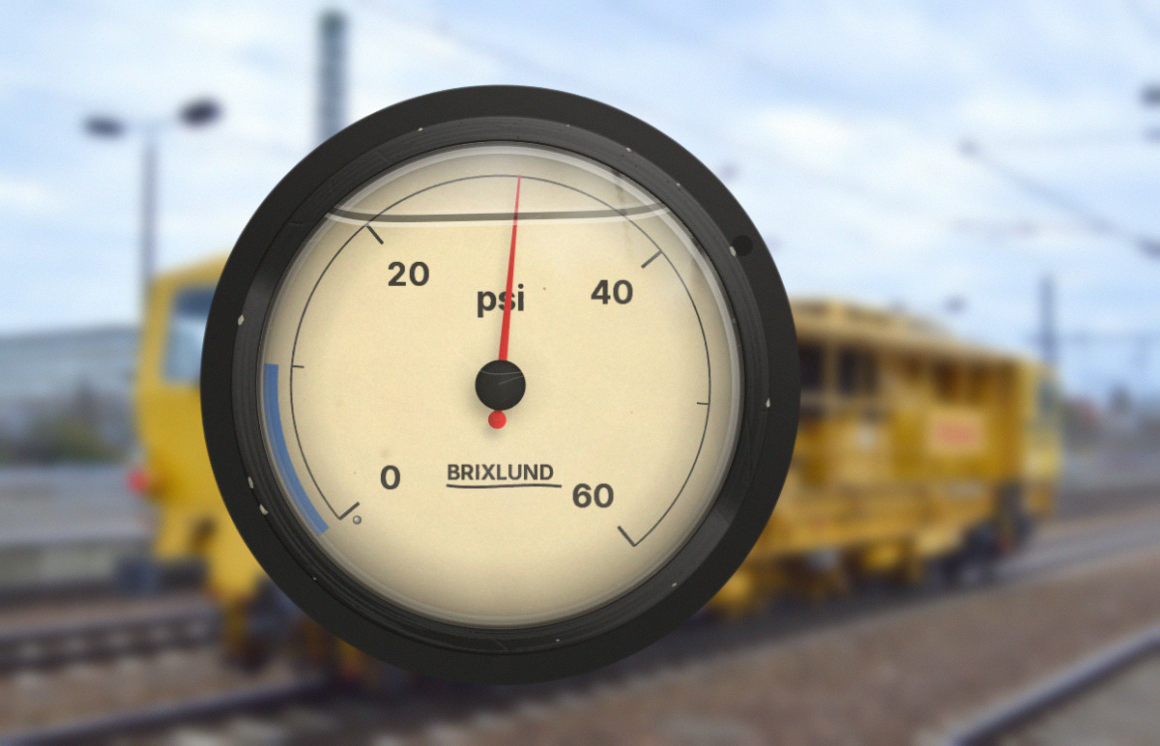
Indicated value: 30 psi
